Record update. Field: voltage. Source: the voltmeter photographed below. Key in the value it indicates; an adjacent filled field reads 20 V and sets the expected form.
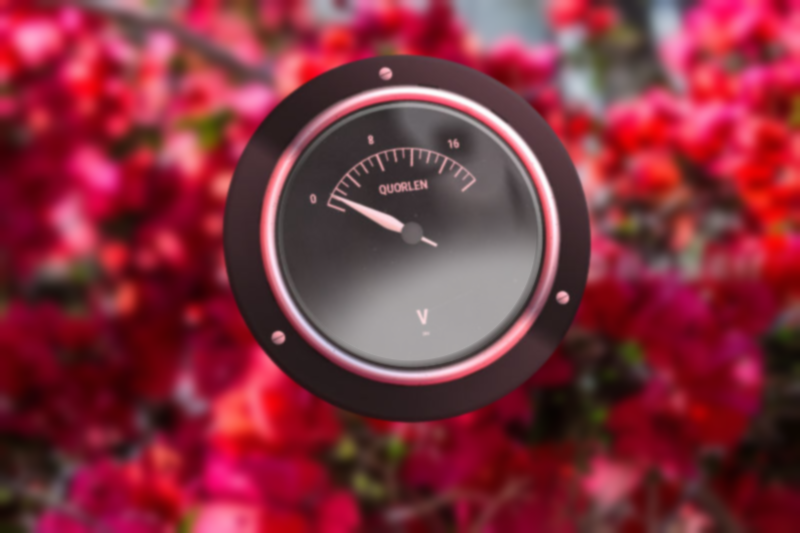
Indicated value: 1 V
